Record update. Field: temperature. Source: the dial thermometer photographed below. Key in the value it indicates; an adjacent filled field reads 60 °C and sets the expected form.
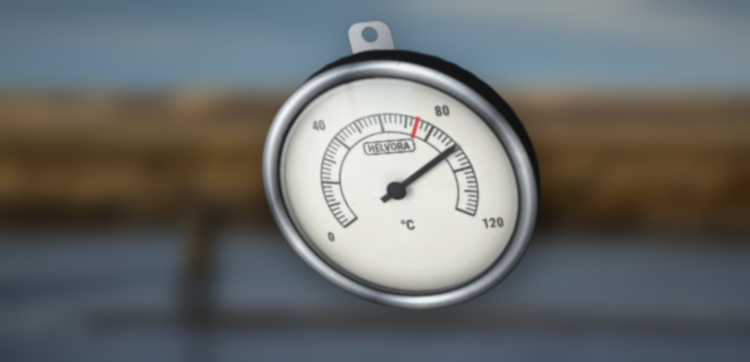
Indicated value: 90 °C
